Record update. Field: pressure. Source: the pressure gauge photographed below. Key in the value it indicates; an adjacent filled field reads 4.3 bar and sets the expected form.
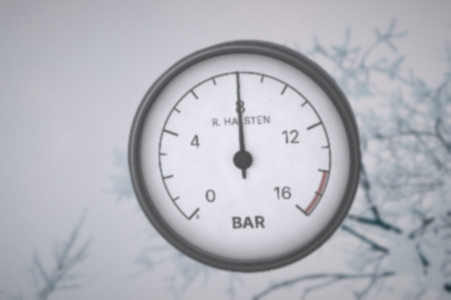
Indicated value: 8 bar
